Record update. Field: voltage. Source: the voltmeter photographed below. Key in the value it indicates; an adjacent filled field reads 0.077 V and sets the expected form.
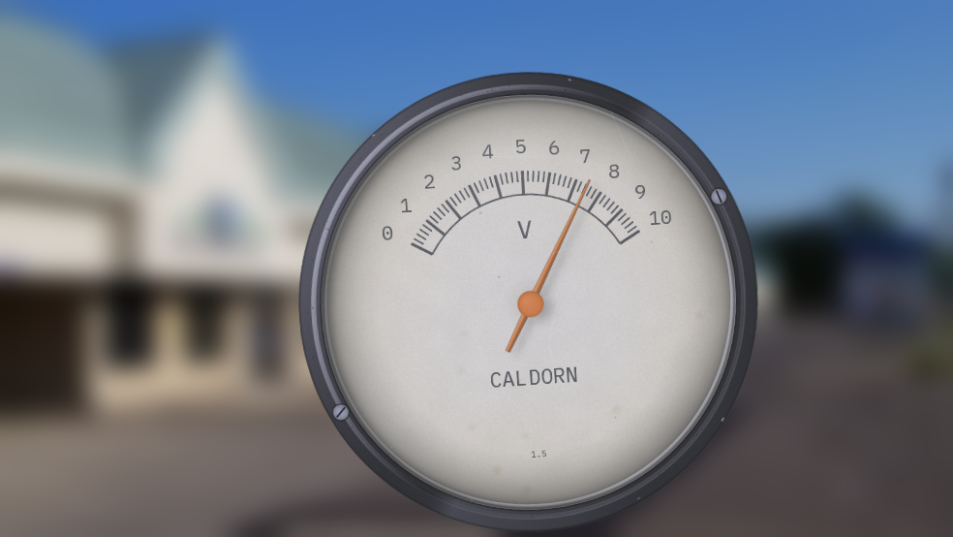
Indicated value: 7.4 V
